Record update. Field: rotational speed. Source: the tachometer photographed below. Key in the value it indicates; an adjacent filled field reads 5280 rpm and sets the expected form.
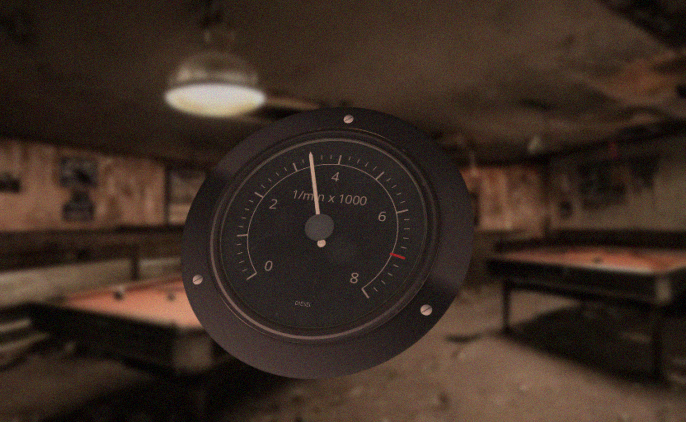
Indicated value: 3400 rpm
